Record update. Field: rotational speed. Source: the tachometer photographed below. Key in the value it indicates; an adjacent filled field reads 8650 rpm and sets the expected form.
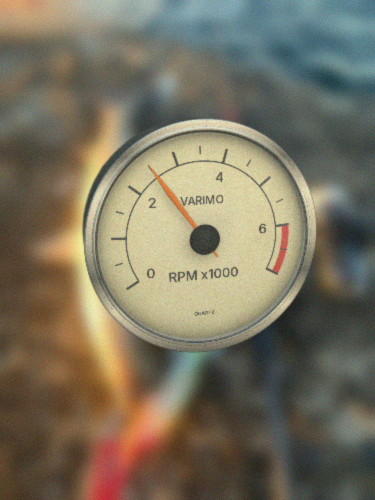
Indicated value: 2500 rpm
